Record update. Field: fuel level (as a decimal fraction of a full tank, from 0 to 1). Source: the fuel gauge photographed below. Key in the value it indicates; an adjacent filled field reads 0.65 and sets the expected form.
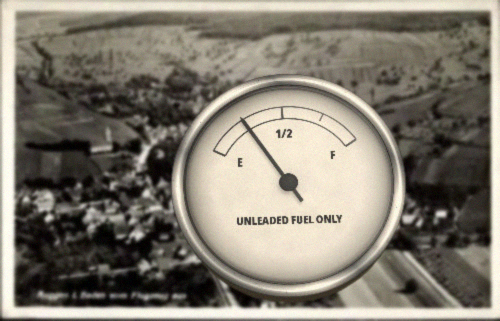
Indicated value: 0.25
